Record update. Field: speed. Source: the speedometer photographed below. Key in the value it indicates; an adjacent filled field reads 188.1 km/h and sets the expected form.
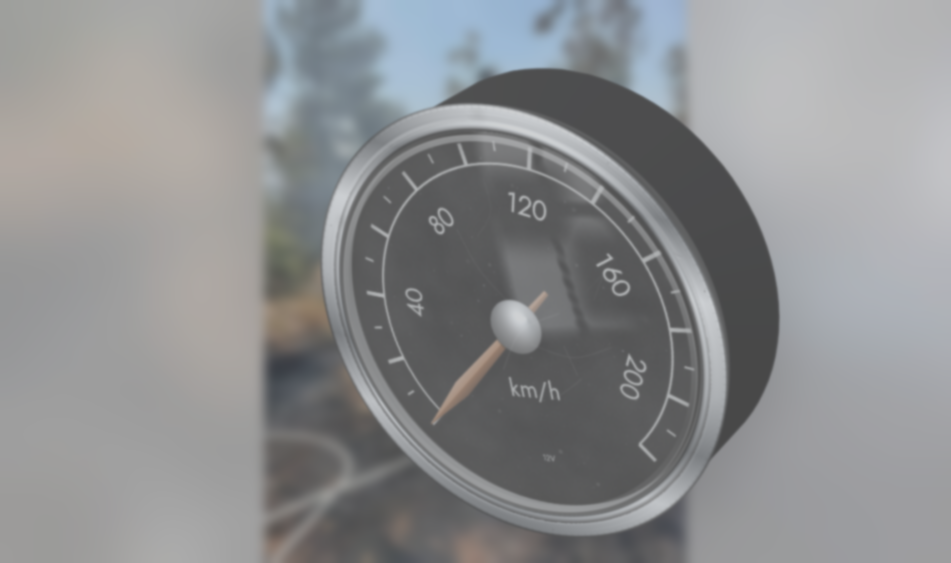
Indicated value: 0 km/h
